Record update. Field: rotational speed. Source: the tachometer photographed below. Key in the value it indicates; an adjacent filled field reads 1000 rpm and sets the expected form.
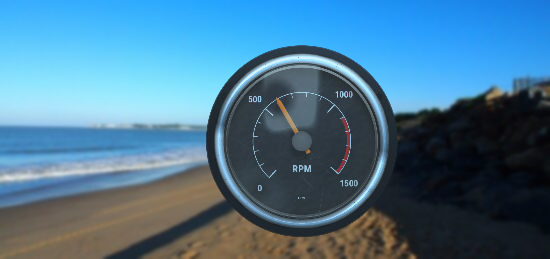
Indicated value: 600 rpm
